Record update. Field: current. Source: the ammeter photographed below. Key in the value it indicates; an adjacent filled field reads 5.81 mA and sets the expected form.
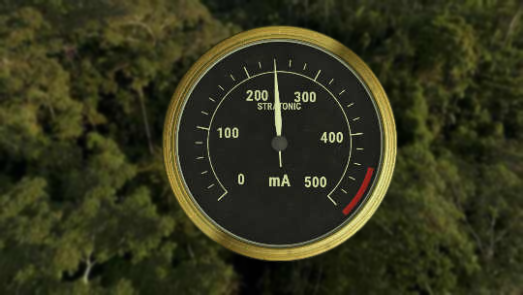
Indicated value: 240 mA
